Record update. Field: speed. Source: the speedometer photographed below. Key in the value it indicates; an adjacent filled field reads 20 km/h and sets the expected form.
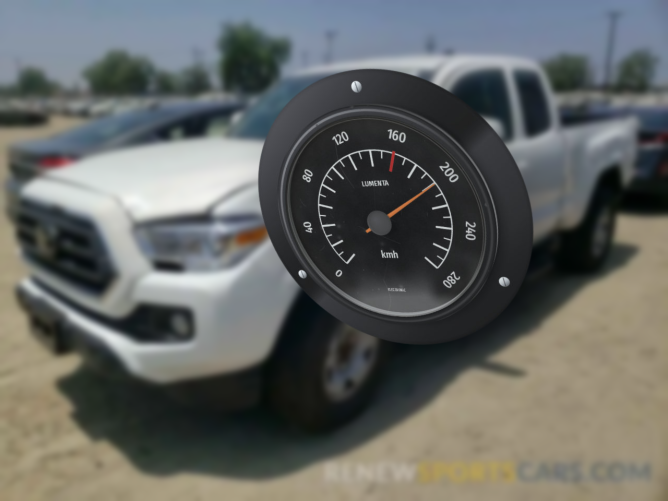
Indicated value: 200 km/h
